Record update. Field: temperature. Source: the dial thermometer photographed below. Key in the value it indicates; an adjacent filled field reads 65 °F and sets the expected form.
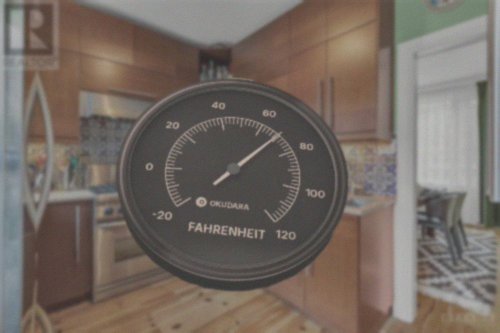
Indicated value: 70 °F
